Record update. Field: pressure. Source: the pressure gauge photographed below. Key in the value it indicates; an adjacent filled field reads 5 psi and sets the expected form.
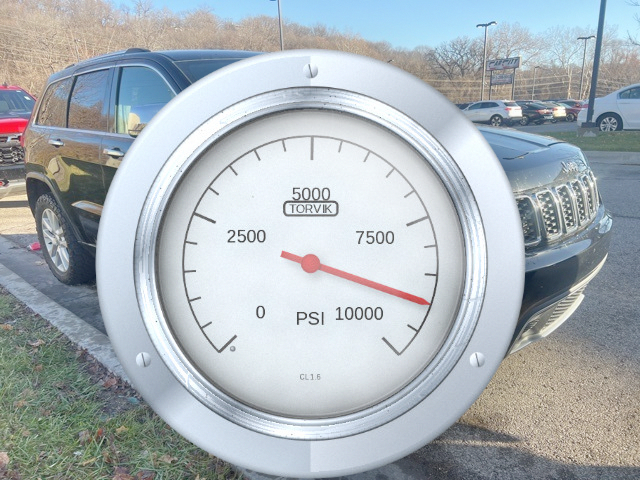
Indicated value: 9000 psi
